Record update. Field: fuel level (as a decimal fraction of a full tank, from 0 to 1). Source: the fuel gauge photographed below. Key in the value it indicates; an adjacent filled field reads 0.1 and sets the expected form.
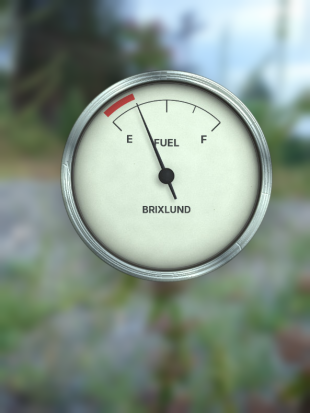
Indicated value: 0.25
